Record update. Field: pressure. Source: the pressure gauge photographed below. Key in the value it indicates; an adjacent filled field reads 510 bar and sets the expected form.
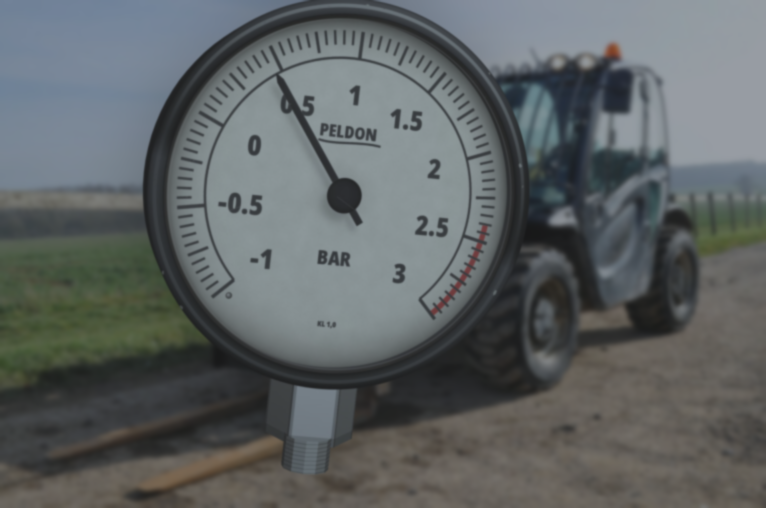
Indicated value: 0.45 bar
